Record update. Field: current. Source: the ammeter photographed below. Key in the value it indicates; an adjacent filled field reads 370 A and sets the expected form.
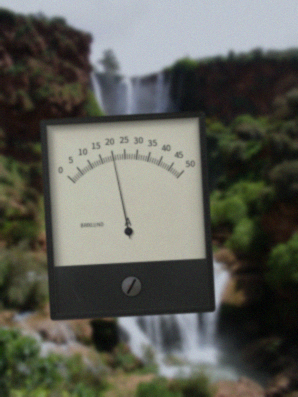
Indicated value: 20 A
